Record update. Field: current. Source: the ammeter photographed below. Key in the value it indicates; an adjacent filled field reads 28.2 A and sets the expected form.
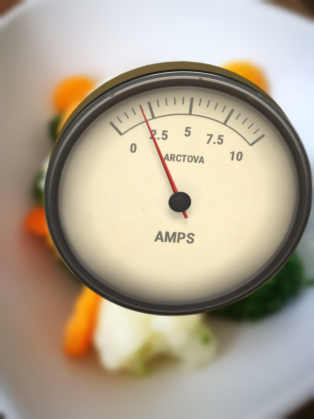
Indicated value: 2 A
